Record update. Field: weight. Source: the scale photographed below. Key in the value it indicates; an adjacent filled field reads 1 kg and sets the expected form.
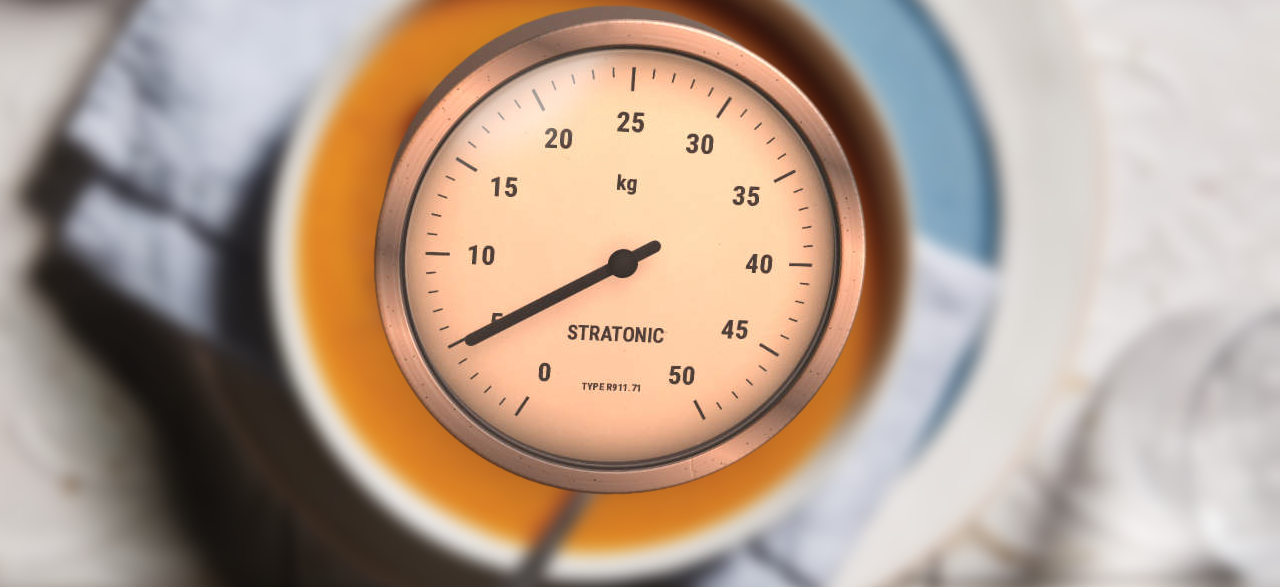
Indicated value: 5 kg
